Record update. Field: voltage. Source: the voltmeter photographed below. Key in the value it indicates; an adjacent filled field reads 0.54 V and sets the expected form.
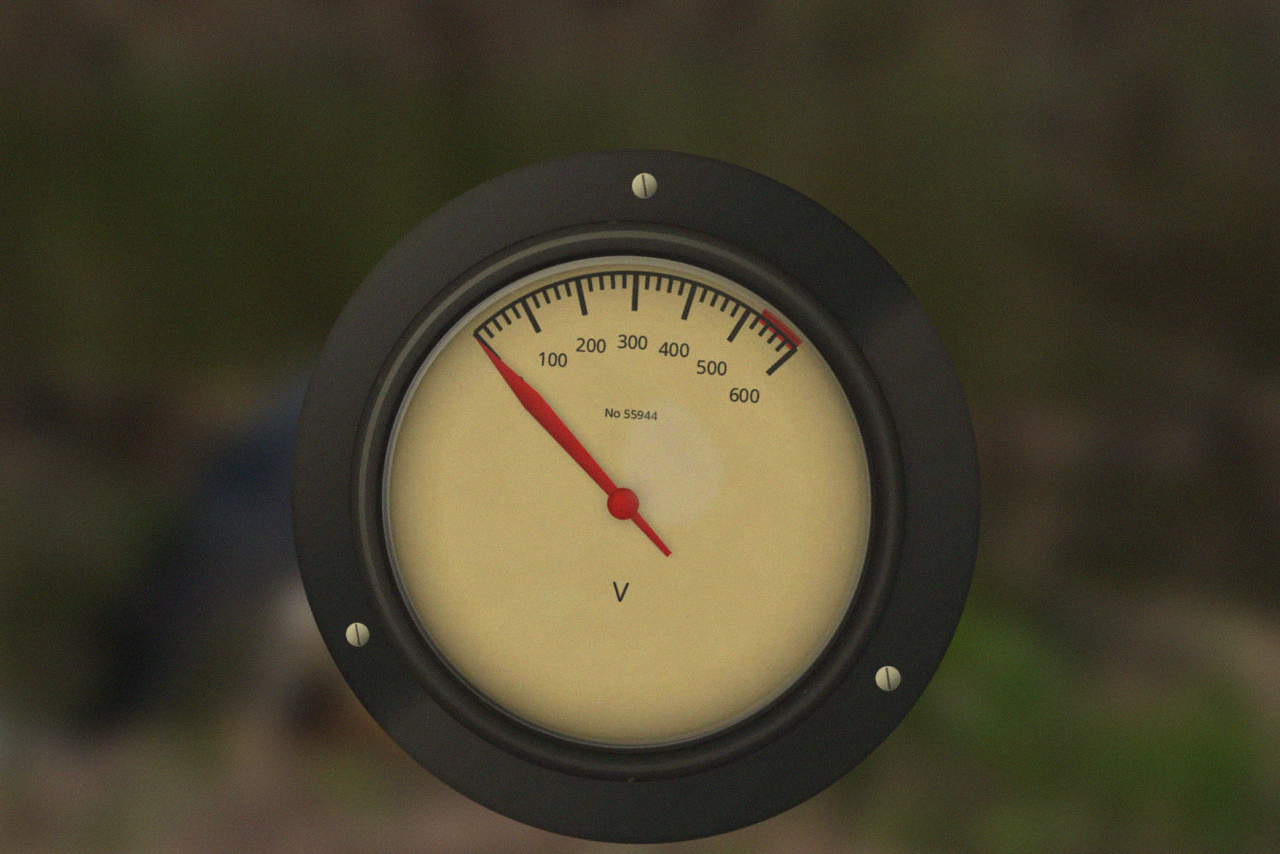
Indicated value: 0 V
